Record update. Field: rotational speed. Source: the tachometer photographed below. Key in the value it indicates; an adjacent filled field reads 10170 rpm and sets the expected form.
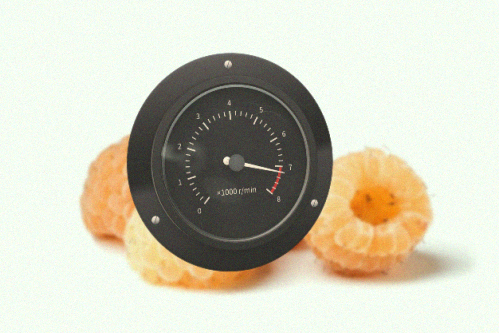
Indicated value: 7200 rpm
